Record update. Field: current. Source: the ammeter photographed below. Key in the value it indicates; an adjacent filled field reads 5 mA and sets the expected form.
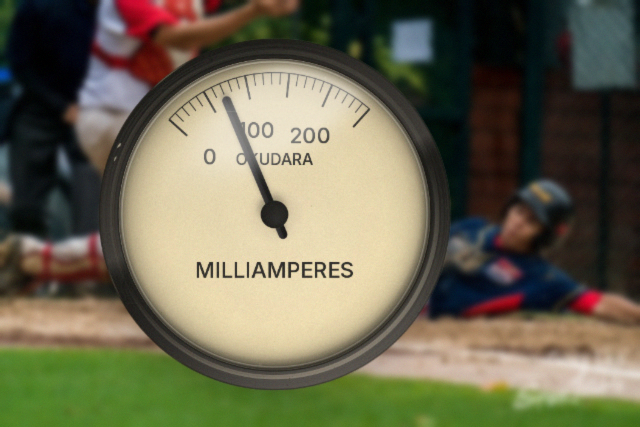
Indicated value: 70 mA
